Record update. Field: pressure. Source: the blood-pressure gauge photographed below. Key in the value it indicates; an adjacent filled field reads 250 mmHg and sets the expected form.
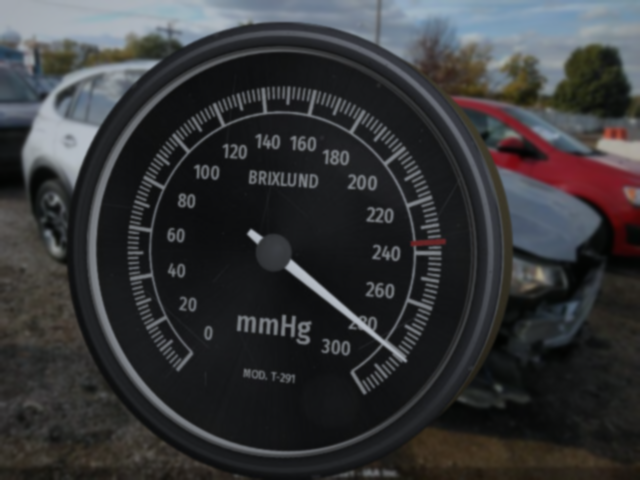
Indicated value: 280 mmHg
